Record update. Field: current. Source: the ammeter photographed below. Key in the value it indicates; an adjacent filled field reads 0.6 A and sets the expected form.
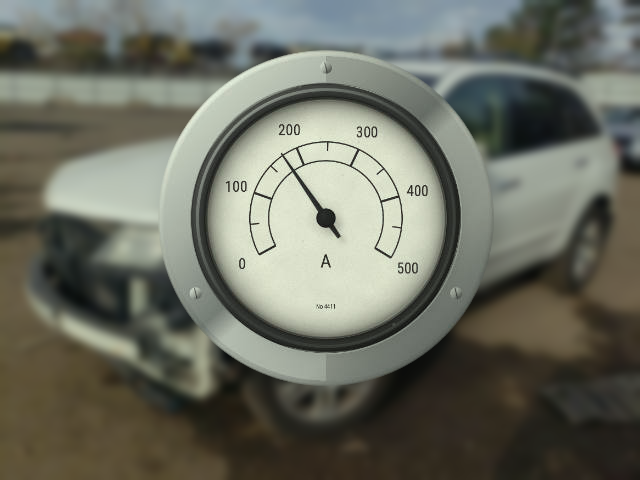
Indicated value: 175 A
